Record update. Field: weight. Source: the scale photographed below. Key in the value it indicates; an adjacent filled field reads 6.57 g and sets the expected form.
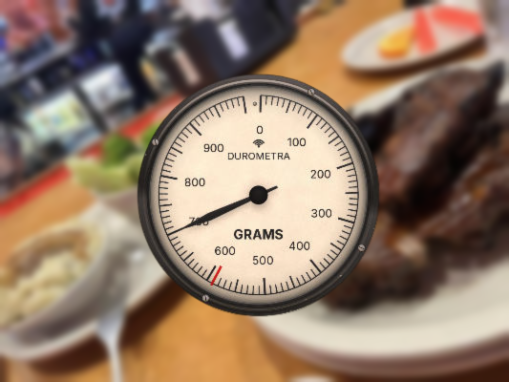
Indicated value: 700 g
